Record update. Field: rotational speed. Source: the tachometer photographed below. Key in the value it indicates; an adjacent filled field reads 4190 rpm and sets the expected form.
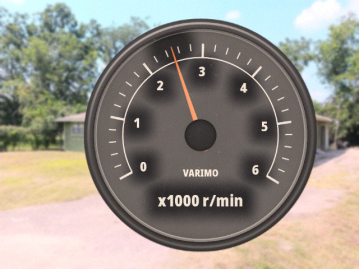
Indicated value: 2500 rpm
